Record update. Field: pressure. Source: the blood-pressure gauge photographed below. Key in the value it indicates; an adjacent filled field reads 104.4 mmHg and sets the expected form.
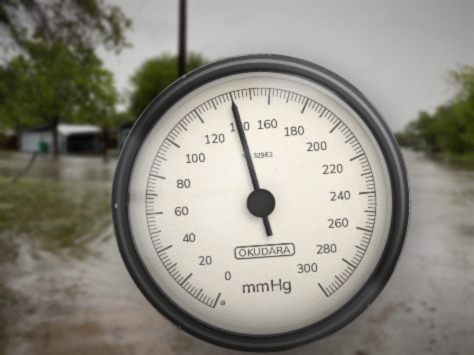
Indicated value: 140 mmHg
